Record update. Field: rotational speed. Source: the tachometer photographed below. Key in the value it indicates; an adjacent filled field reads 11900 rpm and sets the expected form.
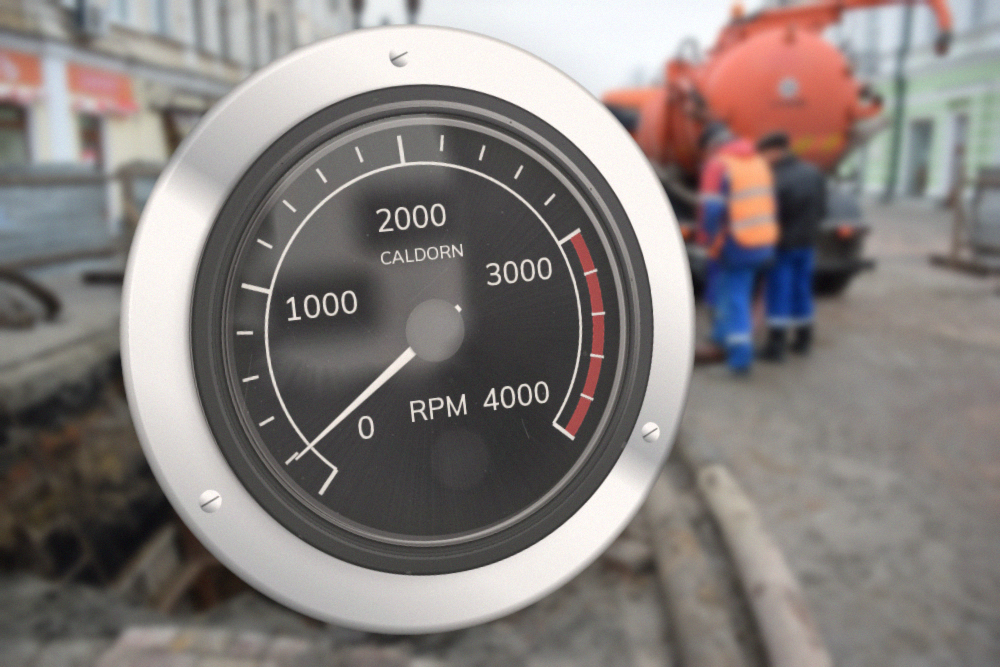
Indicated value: 200 rpm
